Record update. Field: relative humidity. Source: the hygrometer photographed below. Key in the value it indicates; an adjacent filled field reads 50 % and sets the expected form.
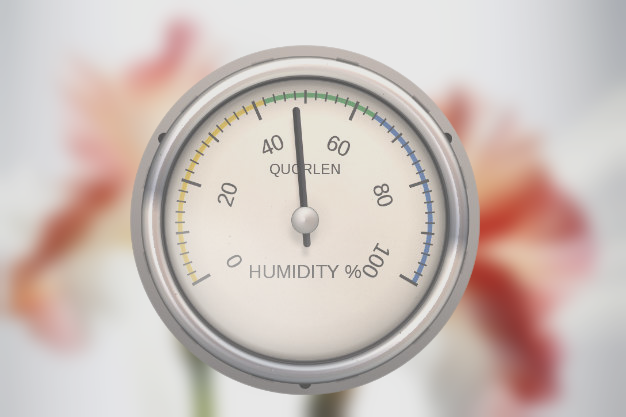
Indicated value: 48 %
